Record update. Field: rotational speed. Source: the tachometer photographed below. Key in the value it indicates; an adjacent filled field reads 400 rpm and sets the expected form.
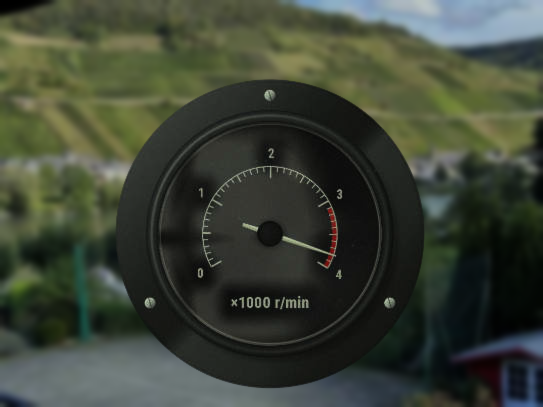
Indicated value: 3800 rpm
